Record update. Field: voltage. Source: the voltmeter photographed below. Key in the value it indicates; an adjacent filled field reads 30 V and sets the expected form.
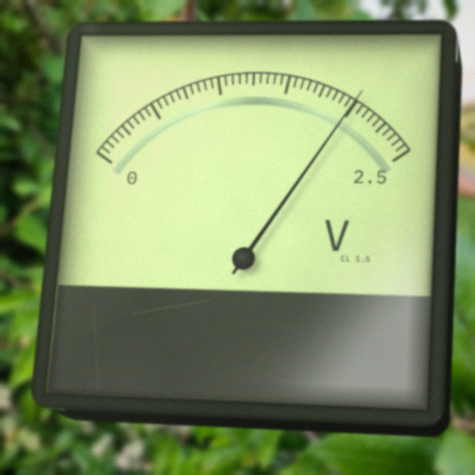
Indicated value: 2 V
